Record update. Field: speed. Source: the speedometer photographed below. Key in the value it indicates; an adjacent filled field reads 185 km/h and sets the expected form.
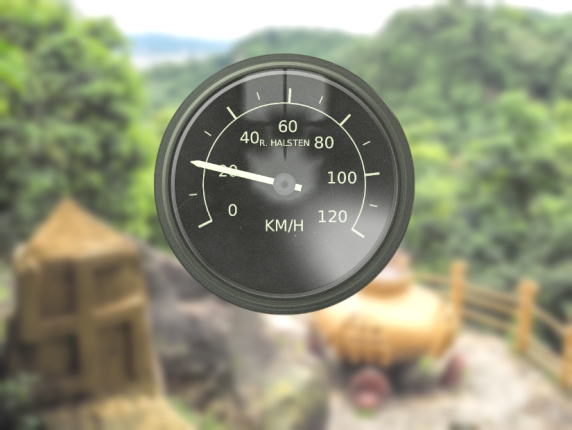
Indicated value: 20 km/h
